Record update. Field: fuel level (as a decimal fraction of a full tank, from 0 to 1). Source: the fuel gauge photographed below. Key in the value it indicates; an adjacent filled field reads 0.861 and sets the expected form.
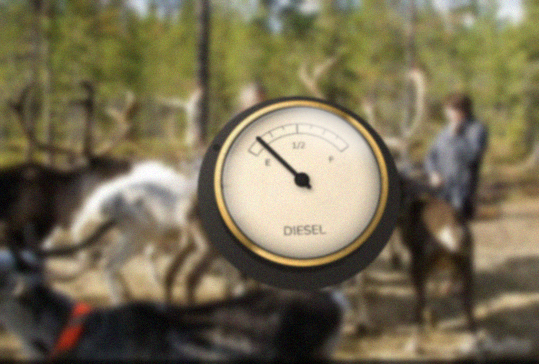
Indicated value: 0.125
